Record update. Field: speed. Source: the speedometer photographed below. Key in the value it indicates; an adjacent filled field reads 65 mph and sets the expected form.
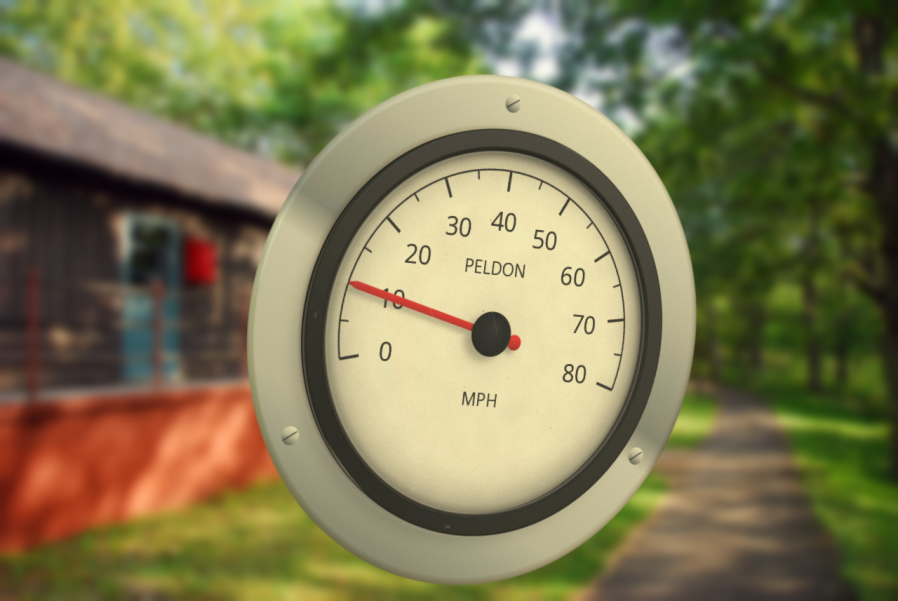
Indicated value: 10 mph
